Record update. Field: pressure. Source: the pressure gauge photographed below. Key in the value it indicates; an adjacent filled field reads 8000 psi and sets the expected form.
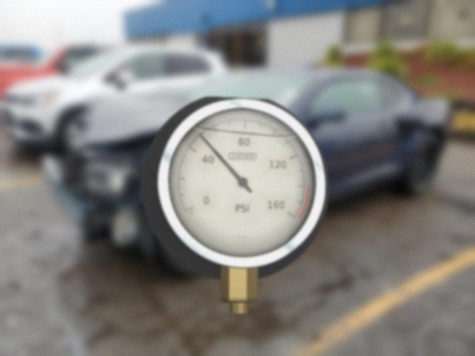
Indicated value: 50 psi
